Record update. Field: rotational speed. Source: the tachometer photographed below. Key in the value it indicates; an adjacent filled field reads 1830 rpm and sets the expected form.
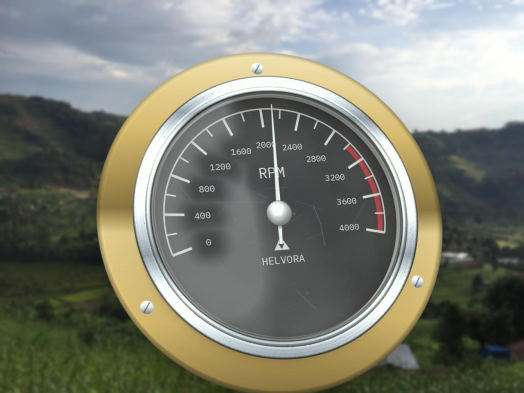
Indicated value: 2100 rpm
